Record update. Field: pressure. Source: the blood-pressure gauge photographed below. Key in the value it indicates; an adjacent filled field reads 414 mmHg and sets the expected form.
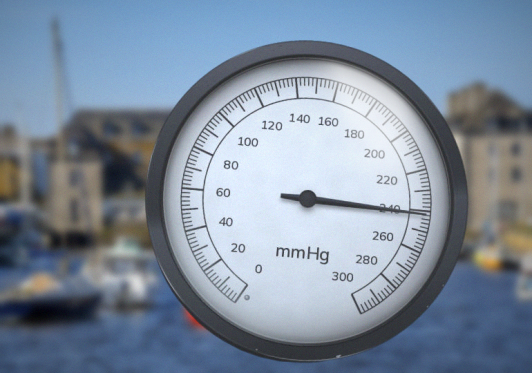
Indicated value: 242 mmHg
